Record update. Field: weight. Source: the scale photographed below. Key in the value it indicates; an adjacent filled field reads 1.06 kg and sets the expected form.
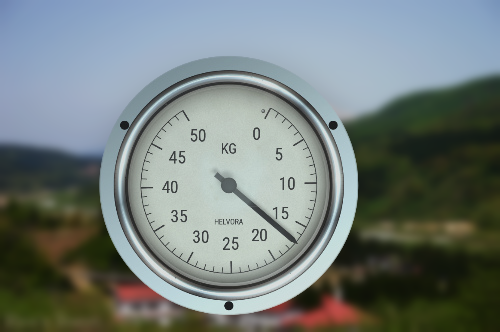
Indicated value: 17 kg
